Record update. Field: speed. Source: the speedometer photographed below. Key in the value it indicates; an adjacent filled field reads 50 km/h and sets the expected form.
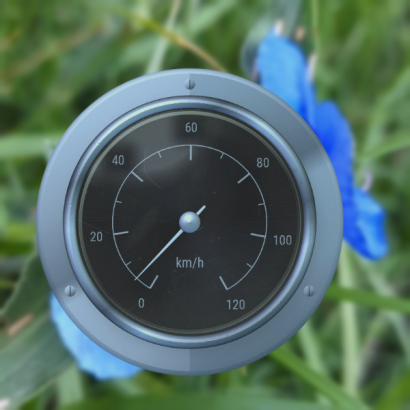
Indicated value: 5 km/h
